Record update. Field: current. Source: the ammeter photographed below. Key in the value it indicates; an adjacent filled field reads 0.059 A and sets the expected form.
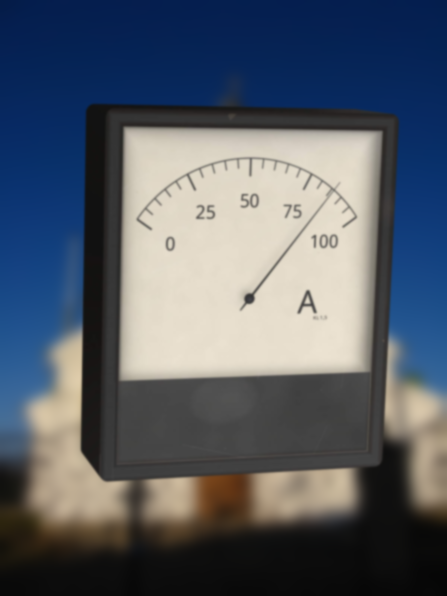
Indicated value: 85 A
